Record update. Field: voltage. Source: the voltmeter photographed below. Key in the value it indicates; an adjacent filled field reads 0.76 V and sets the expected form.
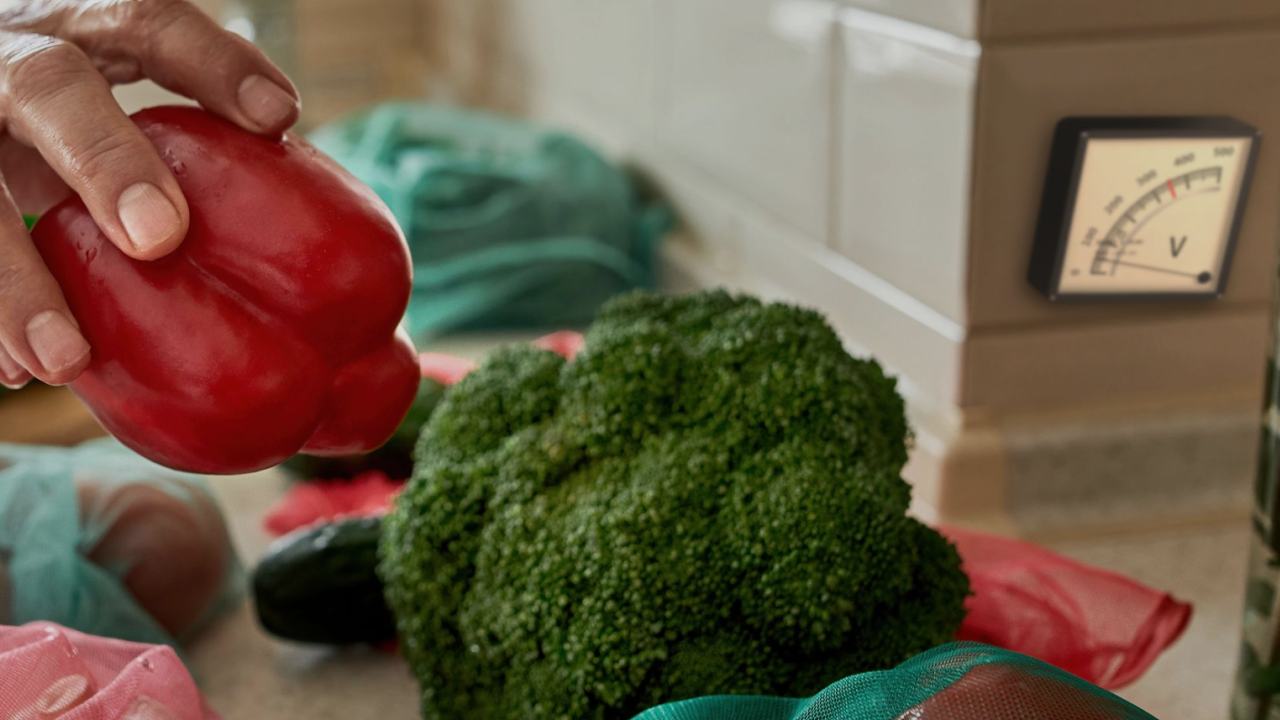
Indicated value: 50 V
